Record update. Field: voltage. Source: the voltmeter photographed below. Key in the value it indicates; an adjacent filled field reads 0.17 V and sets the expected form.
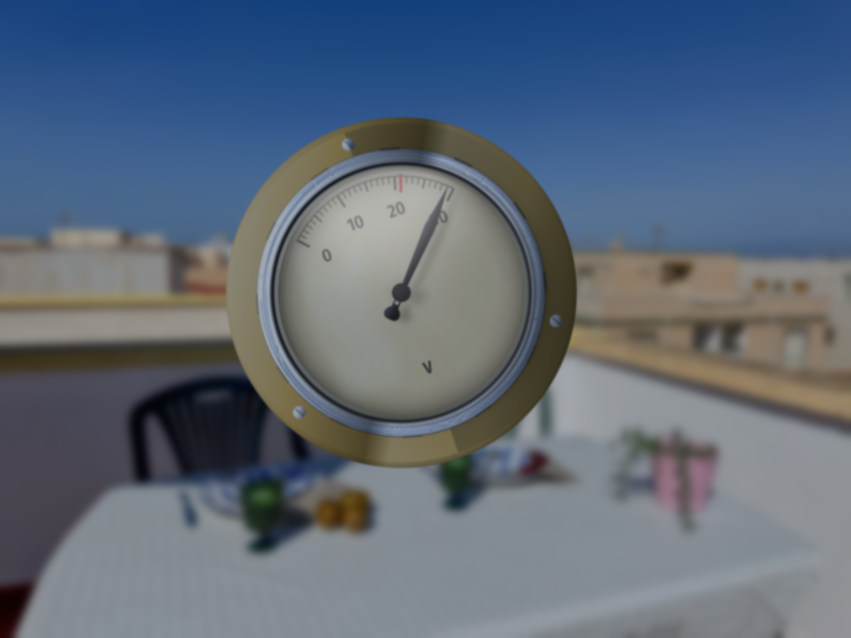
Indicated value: 29 V
